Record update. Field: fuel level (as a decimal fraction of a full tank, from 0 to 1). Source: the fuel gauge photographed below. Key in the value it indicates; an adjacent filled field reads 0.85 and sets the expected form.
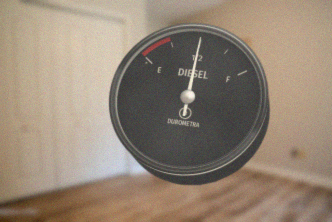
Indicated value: 0.5
